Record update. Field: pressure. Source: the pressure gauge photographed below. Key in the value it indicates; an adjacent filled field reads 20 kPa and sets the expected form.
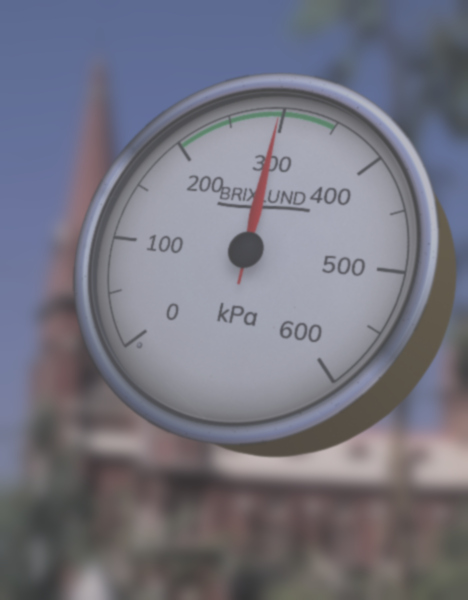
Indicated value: 300 kPa
